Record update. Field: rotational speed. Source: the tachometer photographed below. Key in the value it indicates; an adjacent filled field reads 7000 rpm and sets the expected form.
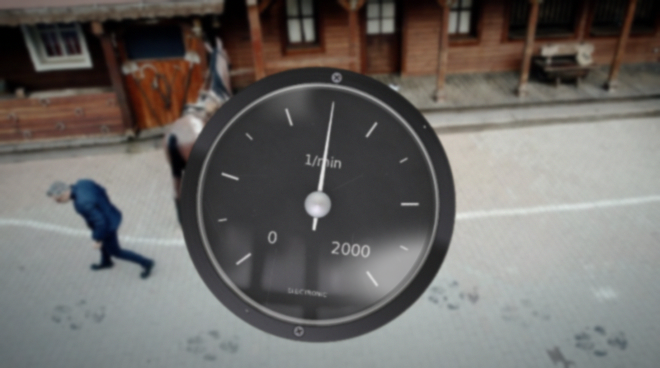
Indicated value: 1000 rpm
